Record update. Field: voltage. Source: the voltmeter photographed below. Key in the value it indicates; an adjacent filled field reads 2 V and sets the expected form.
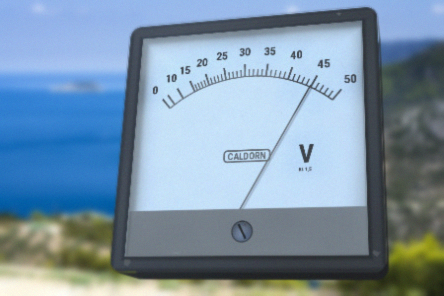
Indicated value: 45 V
